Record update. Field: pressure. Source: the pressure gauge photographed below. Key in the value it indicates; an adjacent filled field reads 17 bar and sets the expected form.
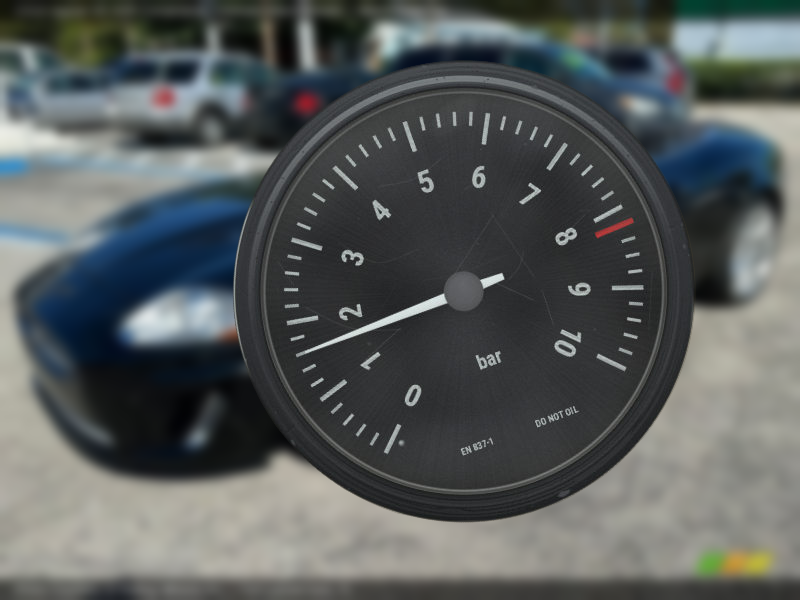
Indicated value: 1.6 bar
